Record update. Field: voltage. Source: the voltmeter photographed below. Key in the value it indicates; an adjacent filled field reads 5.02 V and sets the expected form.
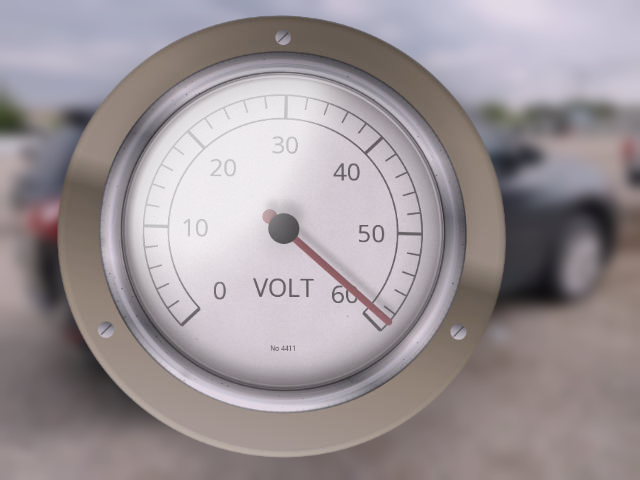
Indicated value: 59 V
